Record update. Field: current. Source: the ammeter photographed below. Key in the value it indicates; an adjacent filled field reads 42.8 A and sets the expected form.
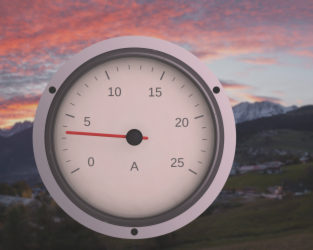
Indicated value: 3.5 A
